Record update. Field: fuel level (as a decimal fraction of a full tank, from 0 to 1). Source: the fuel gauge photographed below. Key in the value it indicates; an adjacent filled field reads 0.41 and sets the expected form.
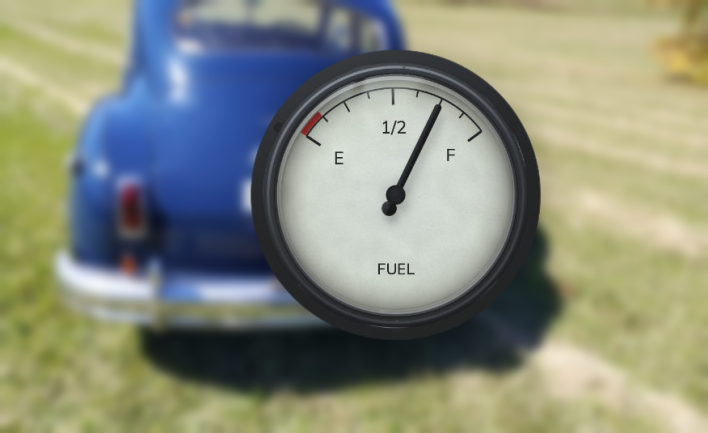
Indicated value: 0.75
